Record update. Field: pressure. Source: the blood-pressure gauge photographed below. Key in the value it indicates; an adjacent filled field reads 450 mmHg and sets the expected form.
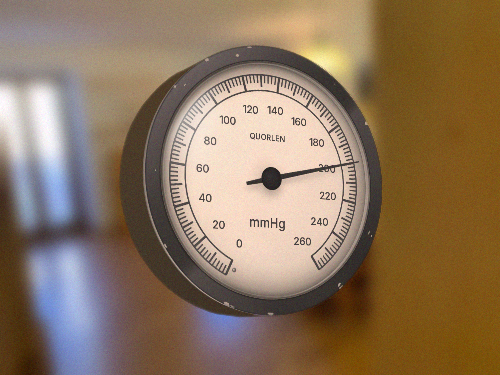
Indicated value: 200 mmHg
